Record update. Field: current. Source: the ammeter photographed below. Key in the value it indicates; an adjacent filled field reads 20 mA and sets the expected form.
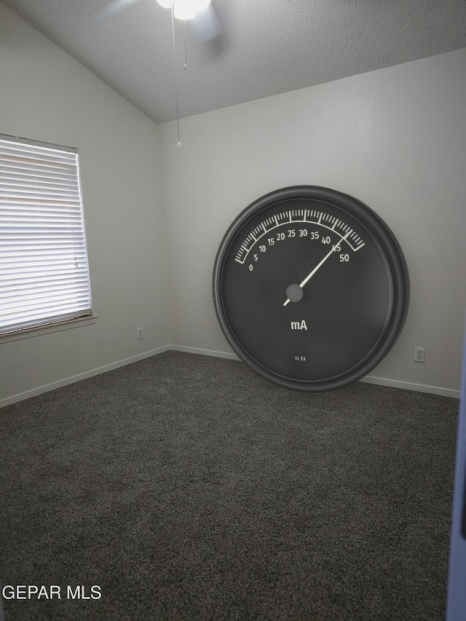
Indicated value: 45 mA
